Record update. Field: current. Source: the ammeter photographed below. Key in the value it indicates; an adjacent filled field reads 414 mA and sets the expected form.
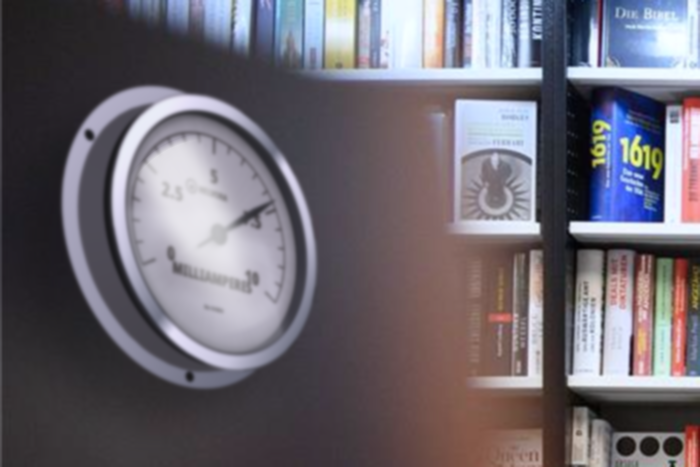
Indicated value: 7.25 mA
